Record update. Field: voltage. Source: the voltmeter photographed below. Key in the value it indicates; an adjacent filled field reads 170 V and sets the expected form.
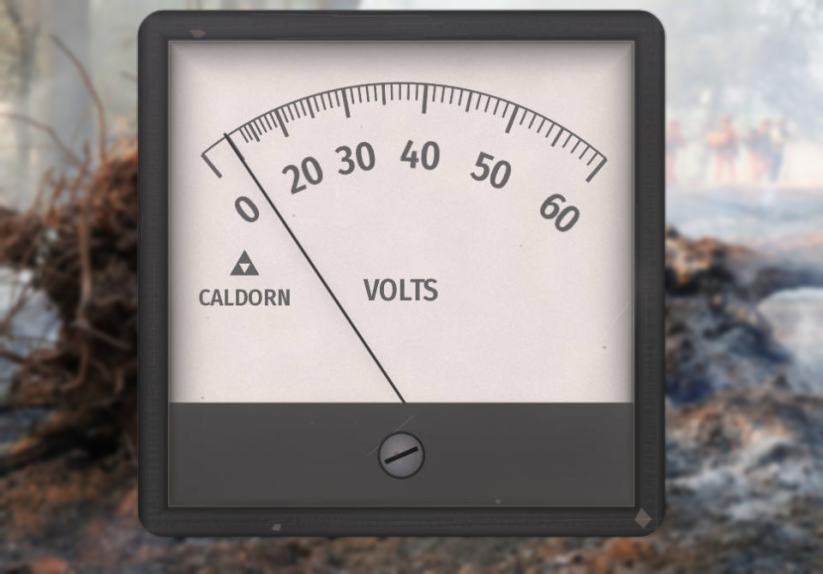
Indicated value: 10 V
